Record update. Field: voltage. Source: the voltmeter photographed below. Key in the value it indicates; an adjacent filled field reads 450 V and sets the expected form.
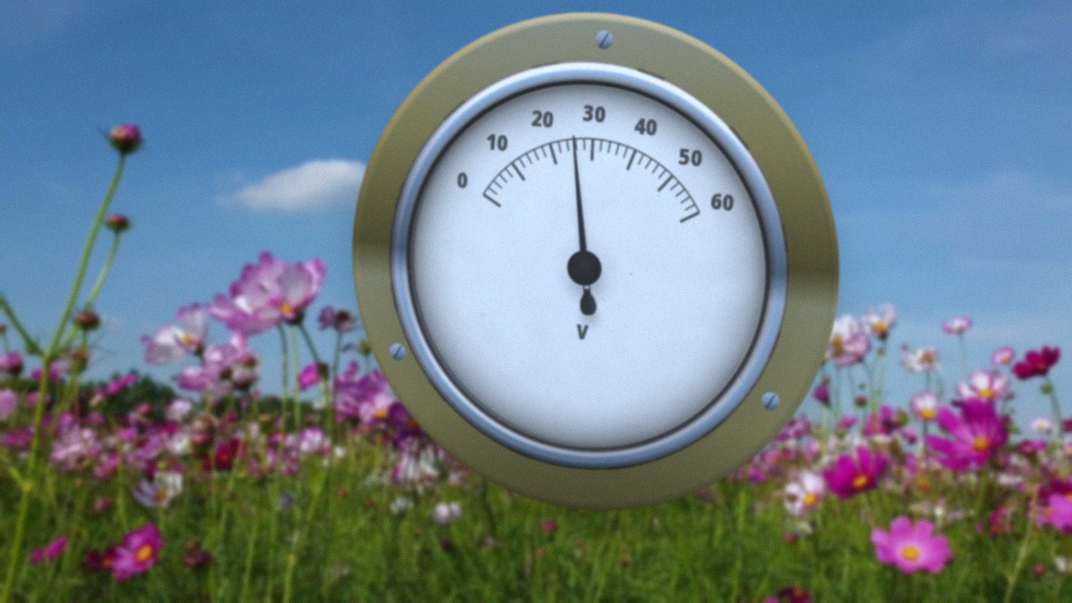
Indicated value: 26 V
